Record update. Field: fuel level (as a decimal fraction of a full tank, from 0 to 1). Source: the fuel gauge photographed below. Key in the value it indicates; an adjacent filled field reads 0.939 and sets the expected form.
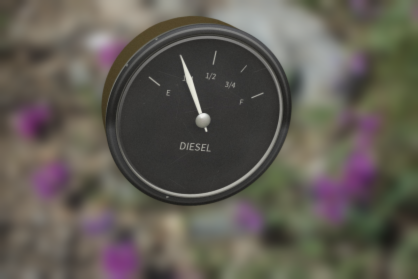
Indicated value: 0.25
